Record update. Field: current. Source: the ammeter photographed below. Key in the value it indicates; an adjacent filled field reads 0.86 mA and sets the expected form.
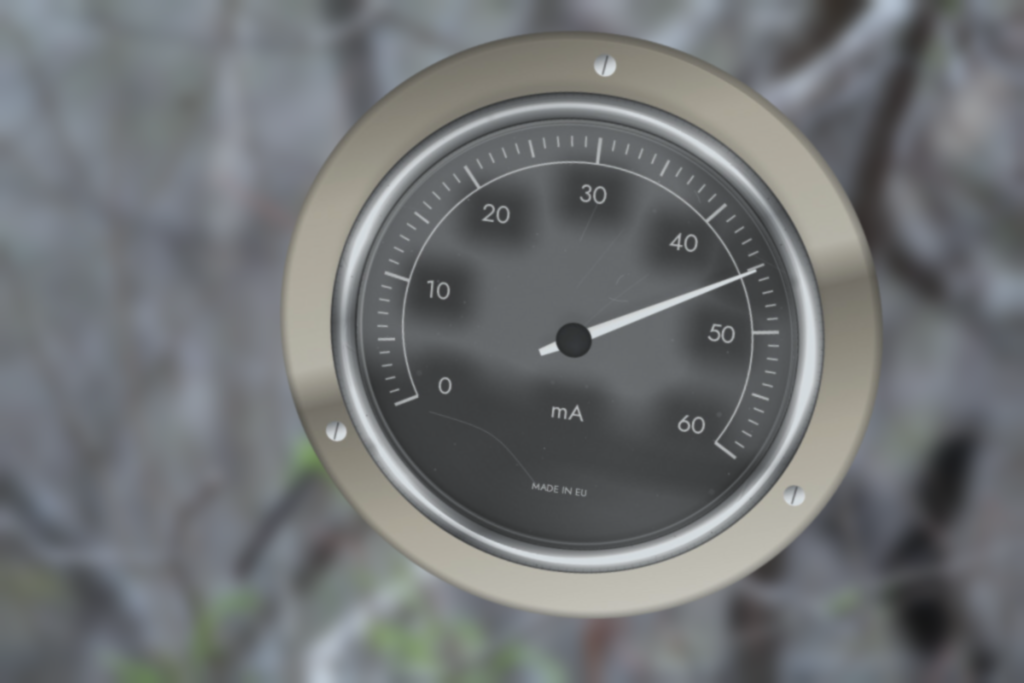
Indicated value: 45 mA
